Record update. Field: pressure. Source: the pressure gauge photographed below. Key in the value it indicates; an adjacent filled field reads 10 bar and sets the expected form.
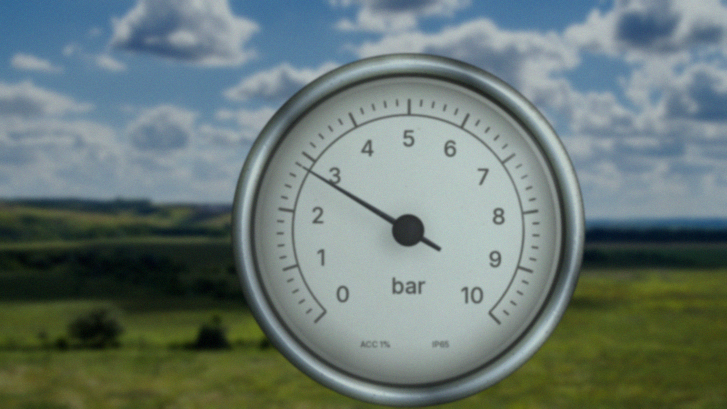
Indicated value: 2.8 bar
